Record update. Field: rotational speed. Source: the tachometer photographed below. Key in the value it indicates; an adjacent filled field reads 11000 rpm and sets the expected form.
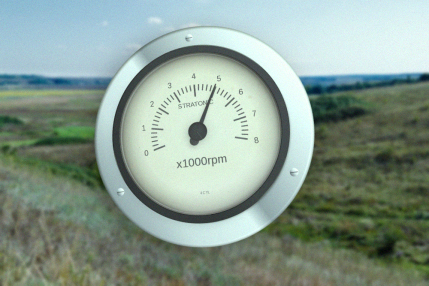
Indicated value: 5000 rpm
